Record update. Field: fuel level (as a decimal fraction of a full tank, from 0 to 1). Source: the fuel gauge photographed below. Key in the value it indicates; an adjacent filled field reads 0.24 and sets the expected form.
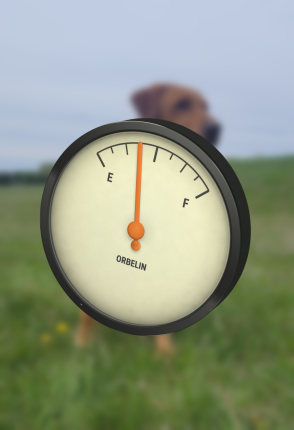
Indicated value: 0.375
